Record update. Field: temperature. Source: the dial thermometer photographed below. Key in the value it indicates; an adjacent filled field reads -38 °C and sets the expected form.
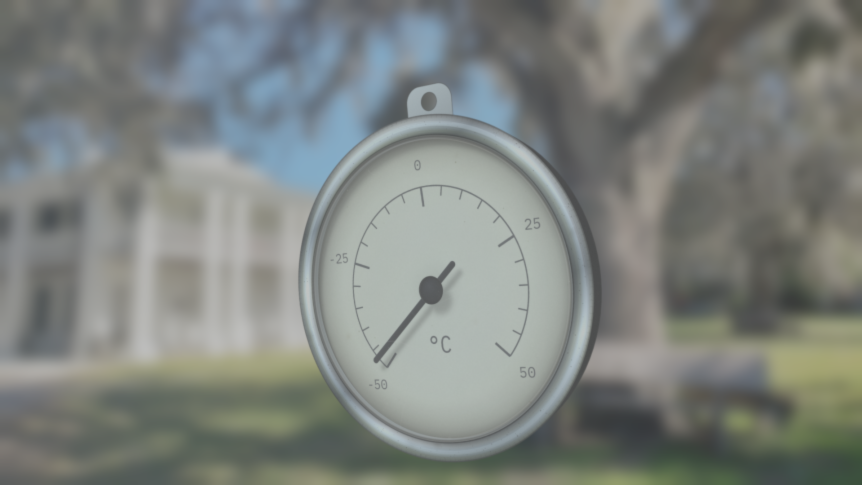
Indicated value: -47.5 °C
